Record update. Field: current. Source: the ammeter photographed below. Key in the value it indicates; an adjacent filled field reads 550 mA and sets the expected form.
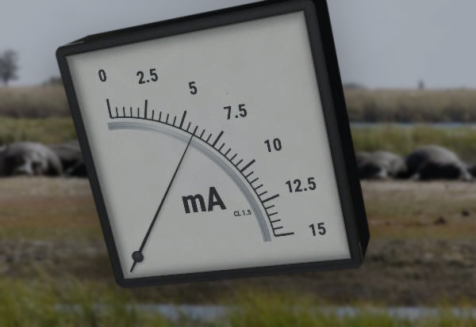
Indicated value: 6 mA
